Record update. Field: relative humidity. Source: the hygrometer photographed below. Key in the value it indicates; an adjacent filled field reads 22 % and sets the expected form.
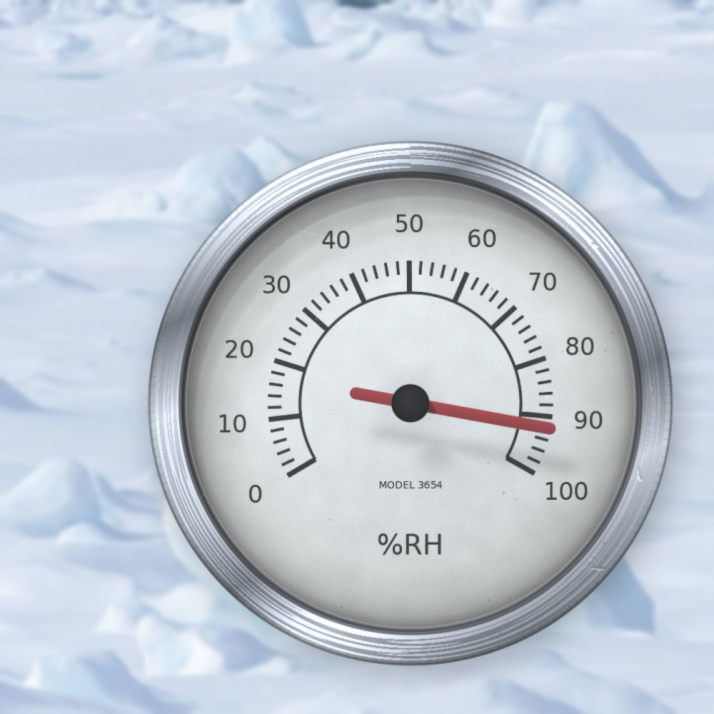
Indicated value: 92 %
